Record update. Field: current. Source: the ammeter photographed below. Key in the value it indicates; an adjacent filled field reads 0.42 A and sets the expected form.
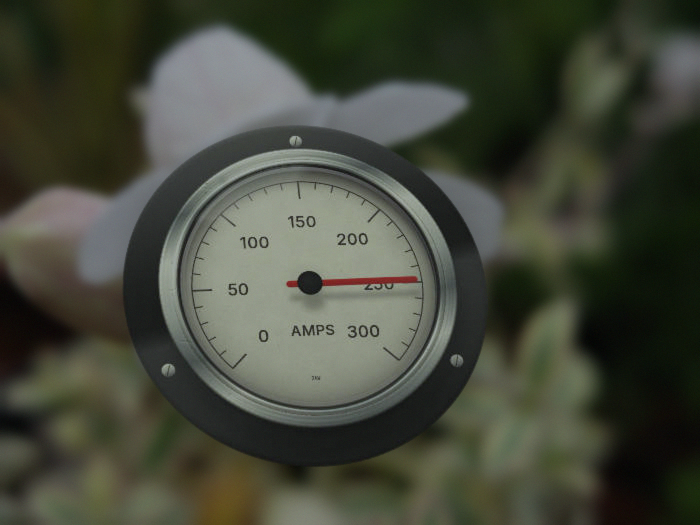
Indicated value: 250 A
